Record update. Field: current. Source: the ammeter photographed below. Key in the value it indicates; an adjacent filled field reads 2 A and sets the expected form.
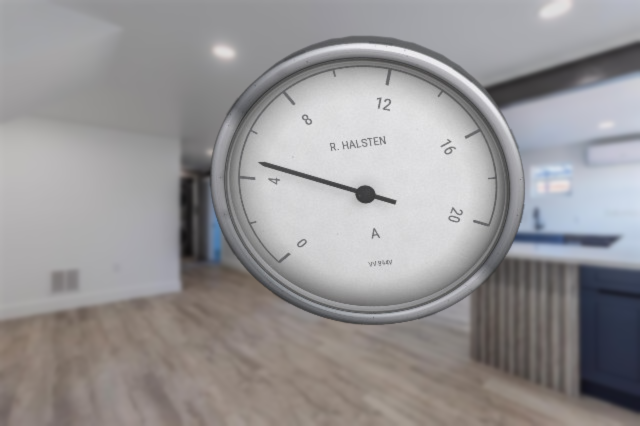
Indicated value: 5 A
